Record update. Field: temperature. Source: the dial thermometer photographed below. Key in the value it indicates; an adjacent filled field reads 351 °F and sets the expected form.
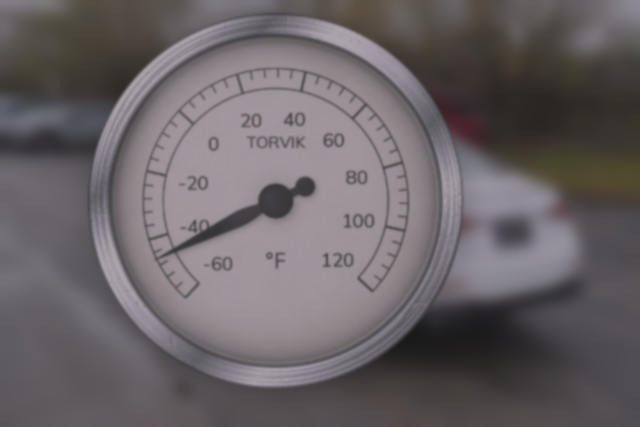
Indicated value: -46 °F
